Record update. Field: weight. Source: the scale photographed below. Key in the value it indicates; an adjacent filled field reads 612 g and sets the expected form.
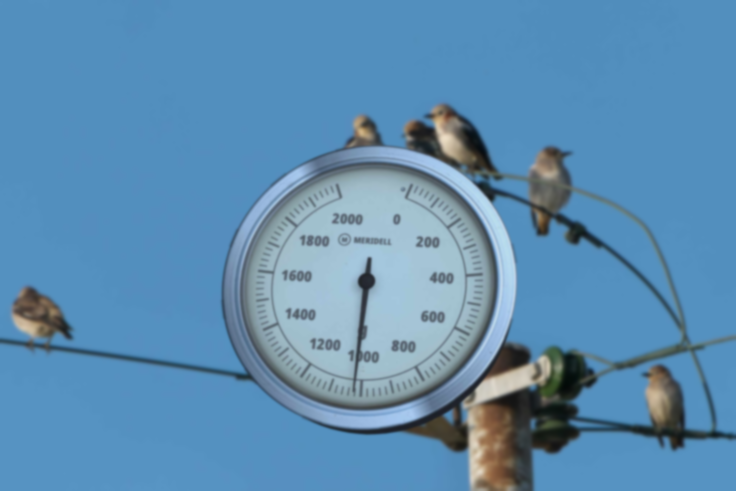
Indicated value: 1020 g
